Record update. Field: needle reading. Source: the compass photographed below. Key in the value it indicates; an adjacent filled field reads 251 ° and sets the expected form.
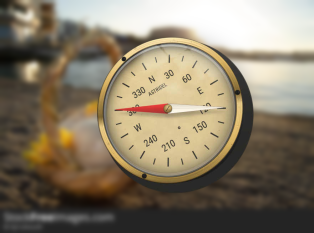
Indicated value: 300 °
